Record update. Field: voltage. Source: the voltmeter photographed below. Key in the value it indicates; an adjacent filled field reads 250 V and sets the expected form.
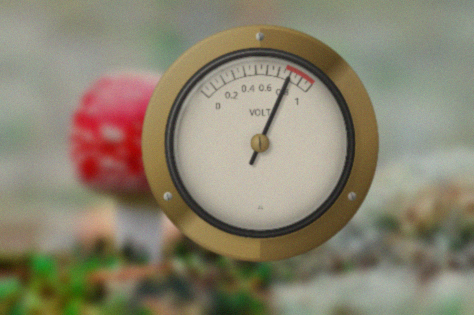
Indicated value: 0.8 V
